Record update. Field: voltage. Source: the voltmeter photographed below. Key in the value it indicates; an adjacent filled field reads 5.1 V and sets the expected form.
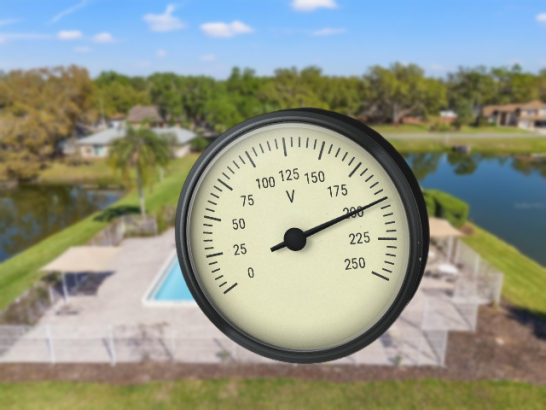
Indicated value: 200 V
